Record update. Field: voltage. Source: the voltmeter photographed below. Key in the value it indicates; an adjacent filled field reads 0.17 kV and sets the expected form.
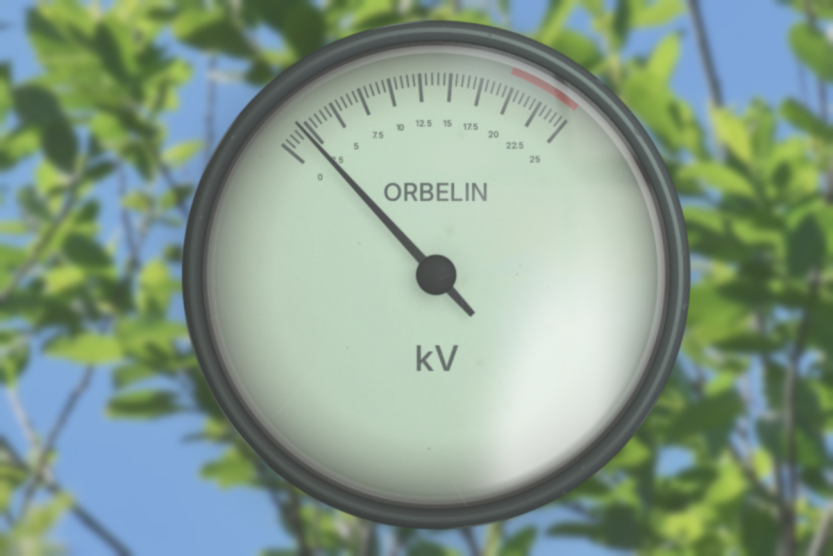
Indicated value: 2 kV
